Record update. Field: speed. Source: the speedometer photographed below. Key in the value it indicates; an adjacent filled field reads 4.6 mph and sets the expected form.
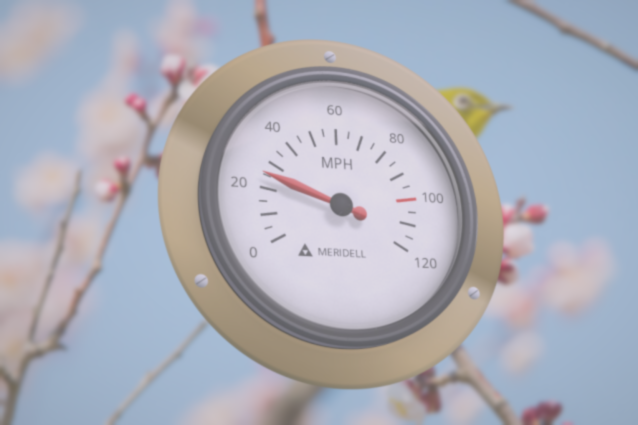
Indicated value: 25 mph
